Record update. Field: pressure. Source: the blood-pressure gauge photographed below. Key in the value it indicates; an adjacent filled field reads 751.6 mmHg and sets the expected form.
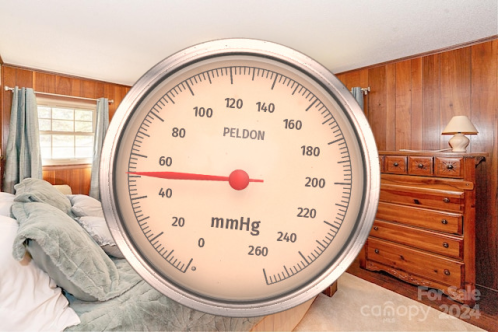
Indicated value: 52 mmHg
